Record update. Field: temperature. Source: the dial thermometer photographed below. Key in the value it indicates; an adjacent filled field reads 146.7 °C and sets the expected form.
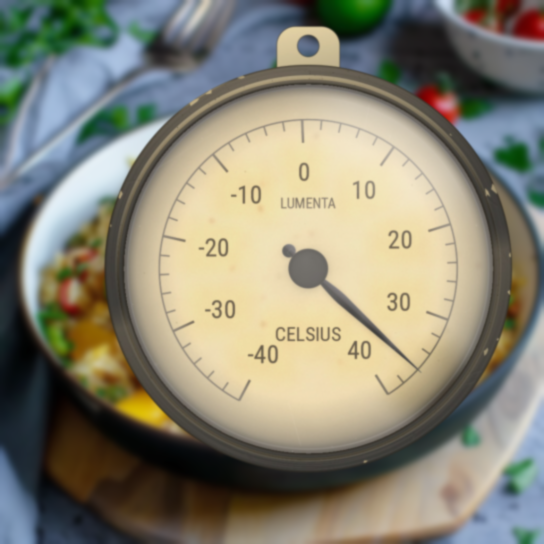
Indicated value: 36 °C
